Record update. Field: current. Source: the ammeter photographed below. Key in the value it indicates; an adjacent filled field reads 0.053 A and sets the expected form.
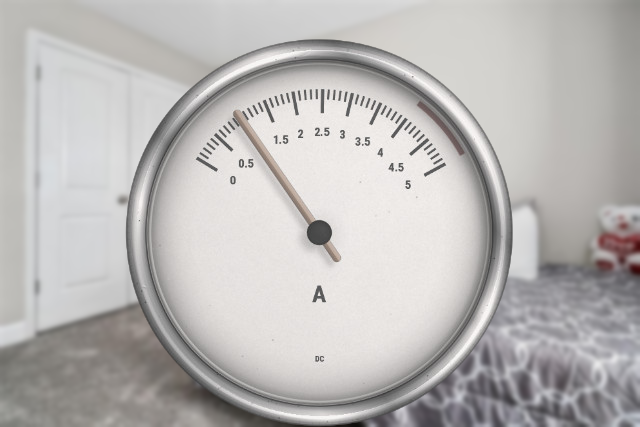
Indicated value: 1 A
